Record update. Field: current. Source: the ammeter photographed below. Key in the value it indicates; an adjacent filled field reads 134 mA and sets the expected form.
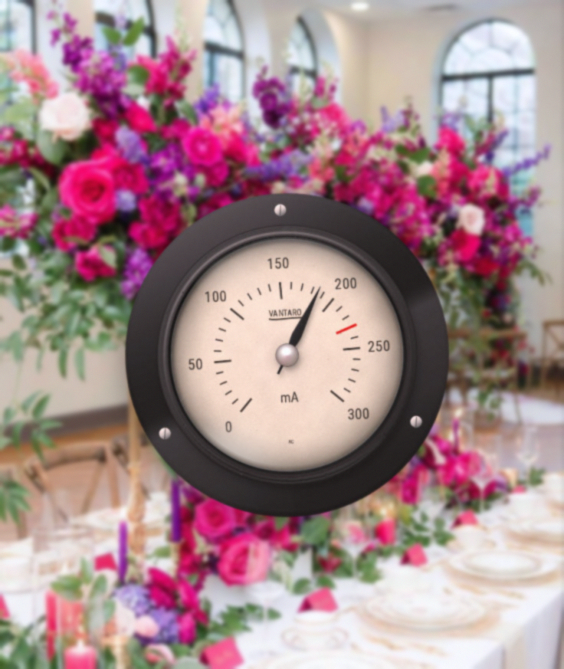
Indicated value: 185 mA
